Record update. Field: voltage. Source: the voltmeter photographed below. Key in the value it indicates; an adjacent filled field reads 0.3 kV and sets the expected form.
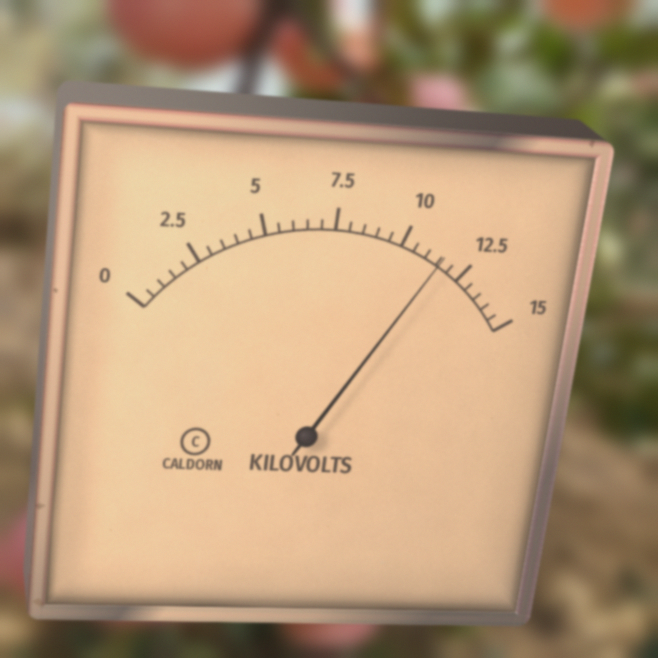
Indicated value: 11.5 kV
